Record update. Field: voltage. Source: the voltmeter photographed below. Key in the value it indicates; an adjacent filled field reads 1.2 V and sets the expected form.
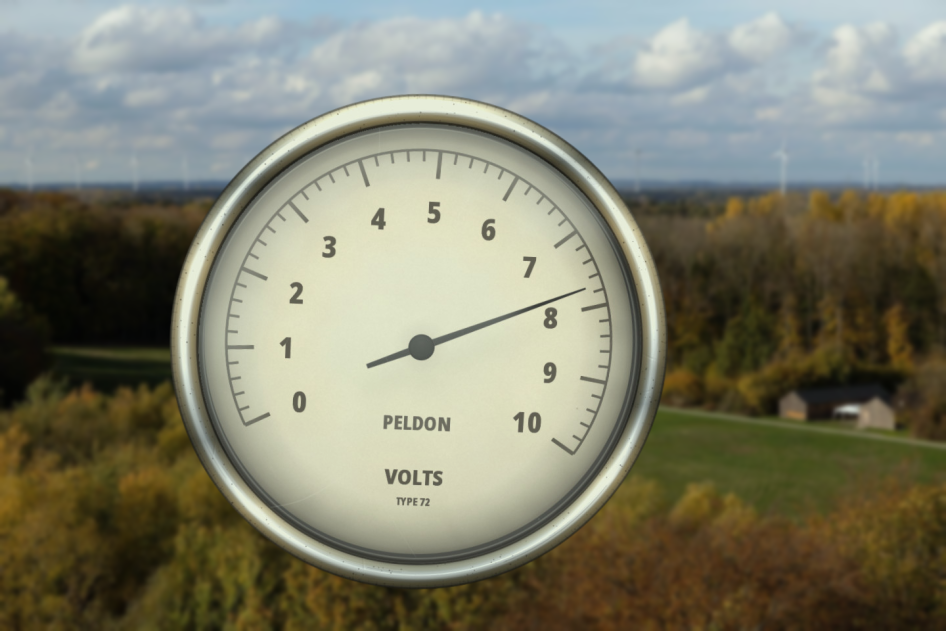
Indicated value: 7.7 V
